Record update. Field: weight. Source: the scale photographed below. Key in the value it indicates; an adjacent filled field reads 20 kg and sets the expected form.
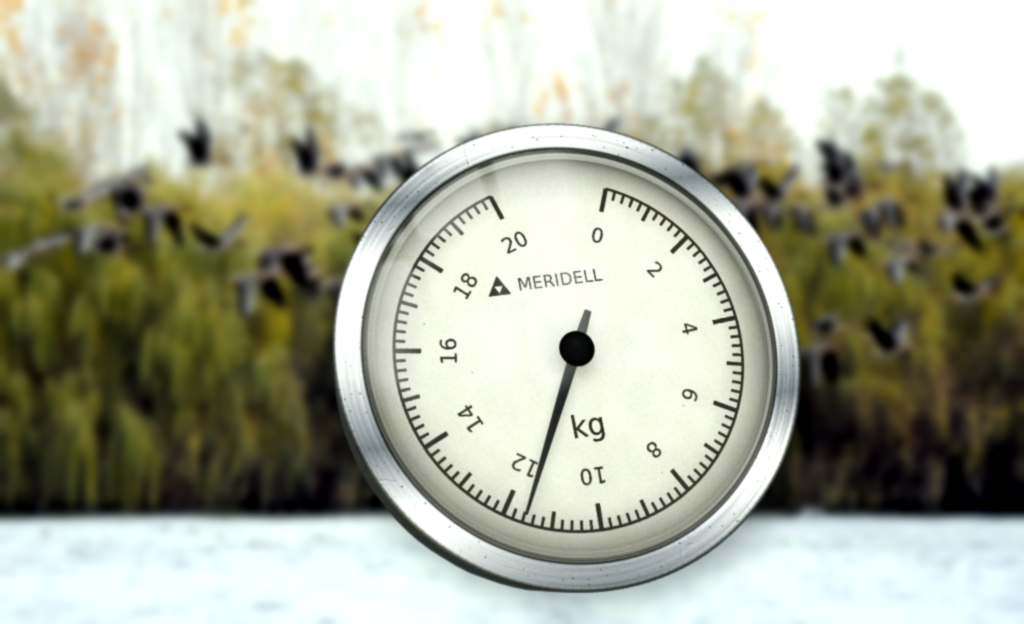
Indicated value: 11.6 kg
